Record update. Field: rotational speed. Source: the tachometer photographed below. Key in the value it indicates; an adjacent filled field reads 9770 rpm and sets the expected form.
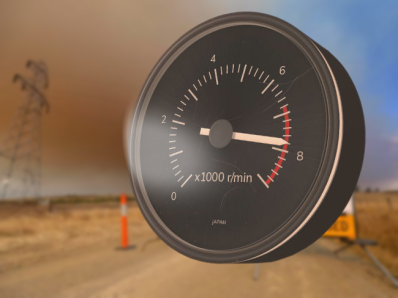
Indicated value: 7800 rpm
